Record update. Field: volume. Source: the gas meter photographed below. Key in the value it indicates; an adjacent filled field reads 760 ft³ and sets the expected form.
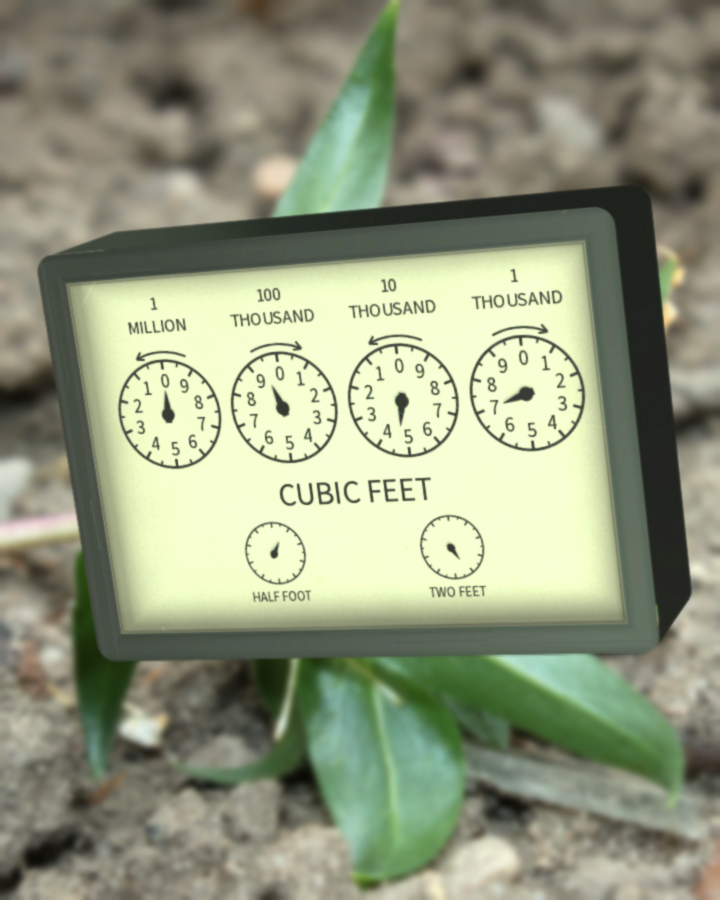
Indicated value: 994700 ft³
